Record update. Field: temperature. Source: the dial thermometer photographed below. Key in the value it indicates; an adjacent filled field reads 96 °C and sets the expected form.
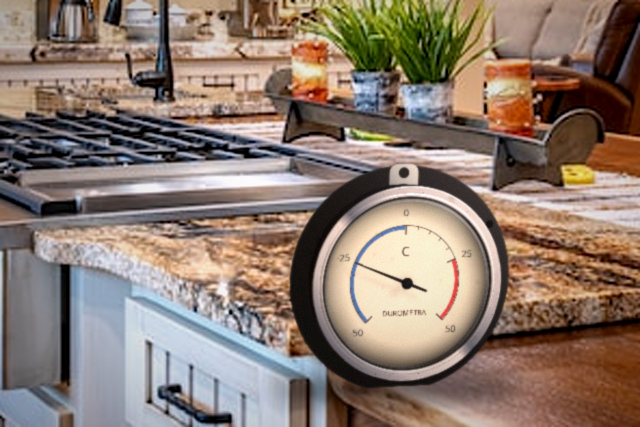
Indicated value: -25 °C
